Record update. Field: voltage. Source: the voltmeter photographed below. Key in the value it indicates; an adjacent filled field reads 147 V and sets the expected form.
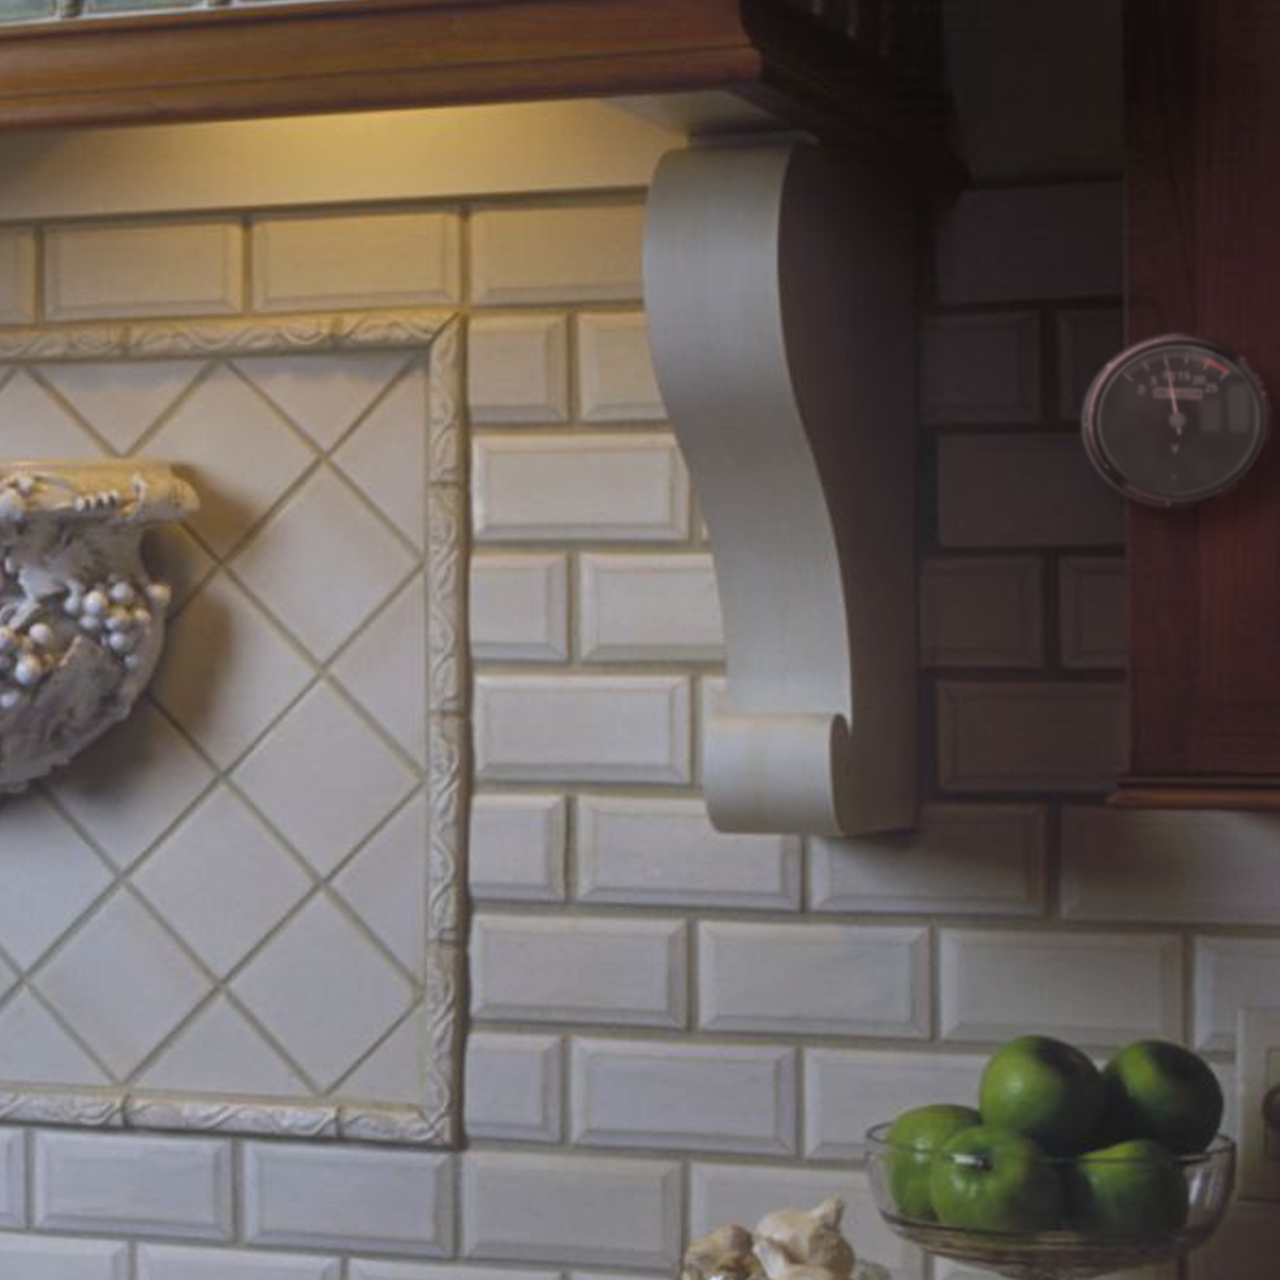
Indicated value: 10 V
